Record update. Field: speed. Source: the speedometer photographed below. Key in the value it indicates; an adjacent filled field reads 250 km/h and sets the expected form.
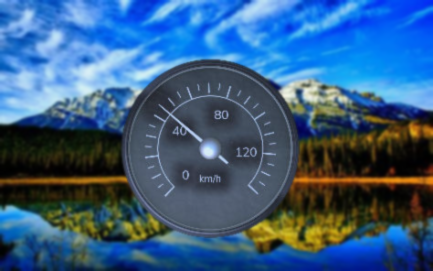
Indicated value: 45 km/h
